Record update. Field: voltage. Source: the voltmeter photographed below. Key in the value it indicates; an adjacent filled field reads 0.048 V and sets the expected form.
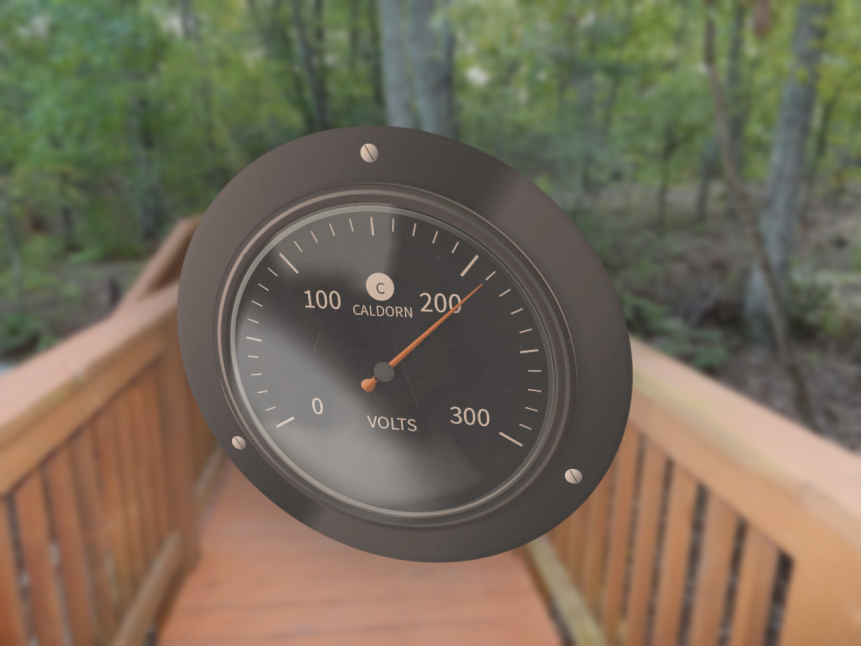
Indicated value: 210 V
